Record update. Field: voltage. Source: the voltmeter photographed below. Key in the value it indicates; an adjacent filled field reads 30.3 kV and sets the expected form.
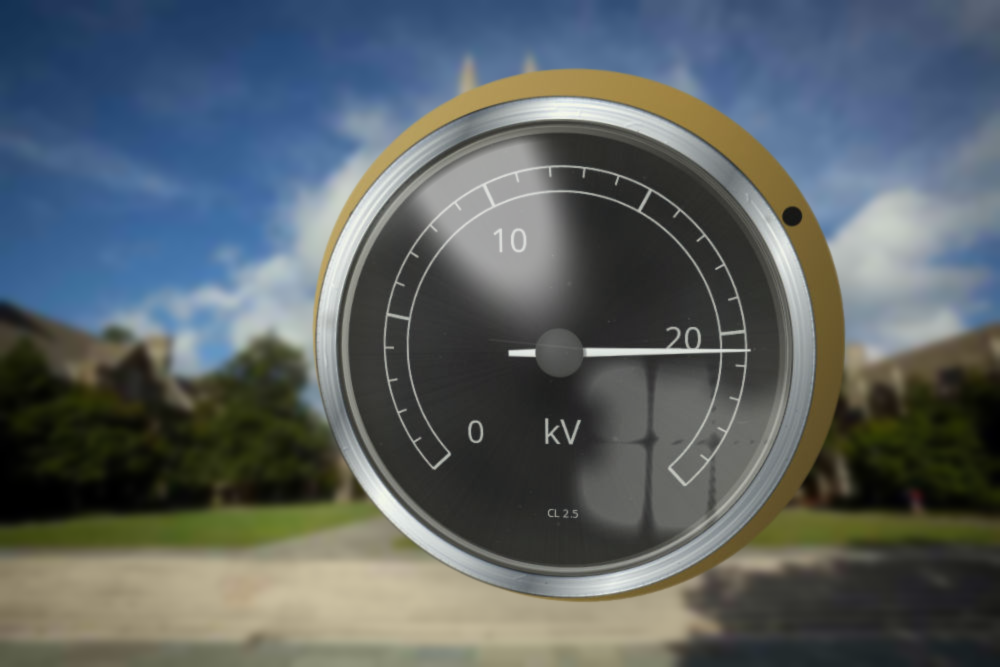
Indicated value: 20.5 kV
